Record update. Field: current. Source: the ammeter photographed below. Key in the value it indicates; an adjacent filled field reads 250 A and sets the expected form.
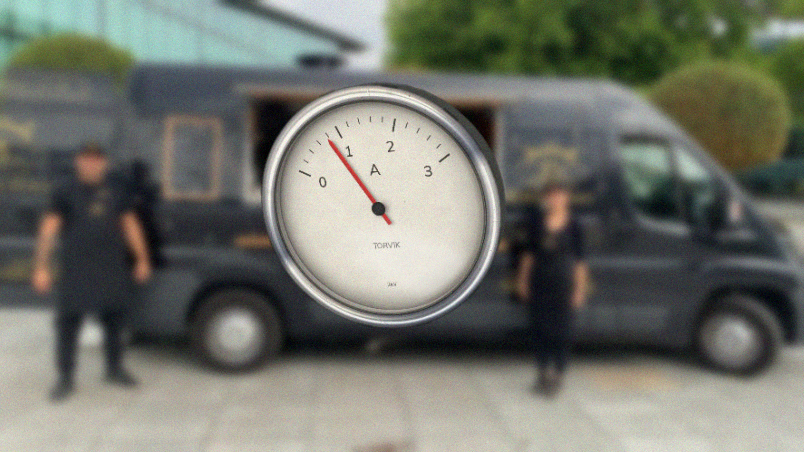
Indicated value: 0.8 A
